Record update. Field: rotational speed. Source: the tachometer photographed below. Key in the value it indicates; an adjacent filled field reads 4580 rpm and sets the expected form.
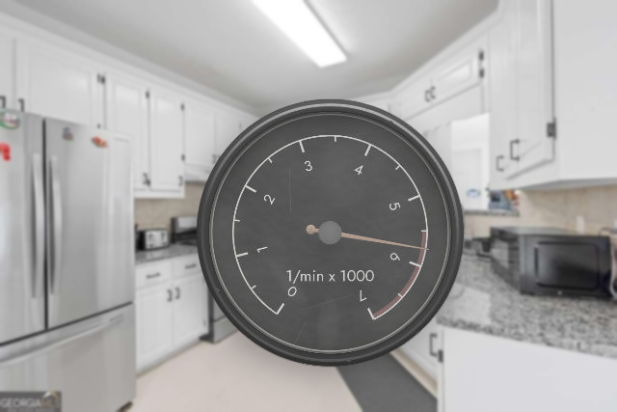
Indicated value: 5750 rpm
